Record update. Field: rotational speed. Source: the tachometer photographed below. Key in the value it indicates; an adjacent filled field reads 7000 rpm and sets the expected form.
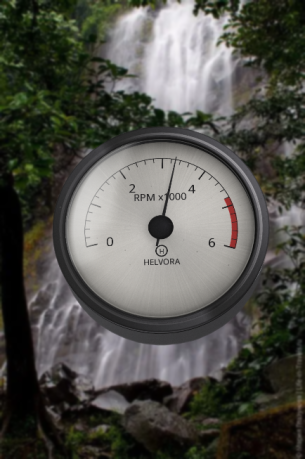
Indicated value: 3300 rpm
